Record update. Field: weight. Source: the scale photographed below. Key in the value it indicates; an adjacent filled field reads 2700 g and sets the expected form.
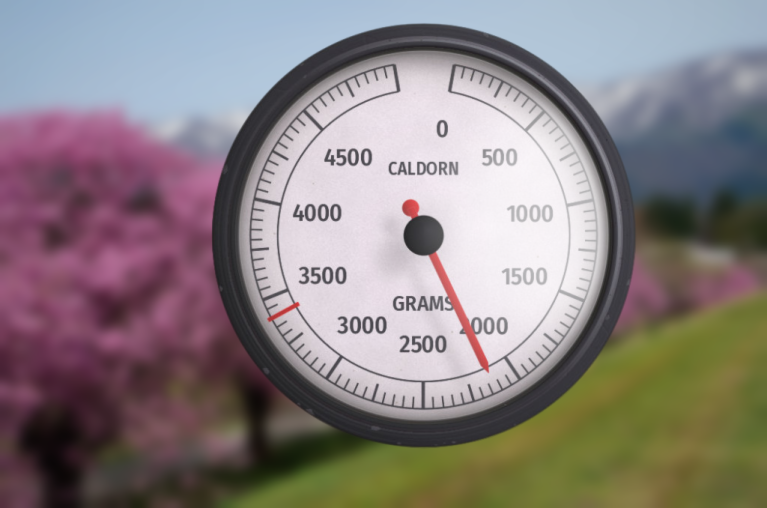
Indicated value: 2125 g
